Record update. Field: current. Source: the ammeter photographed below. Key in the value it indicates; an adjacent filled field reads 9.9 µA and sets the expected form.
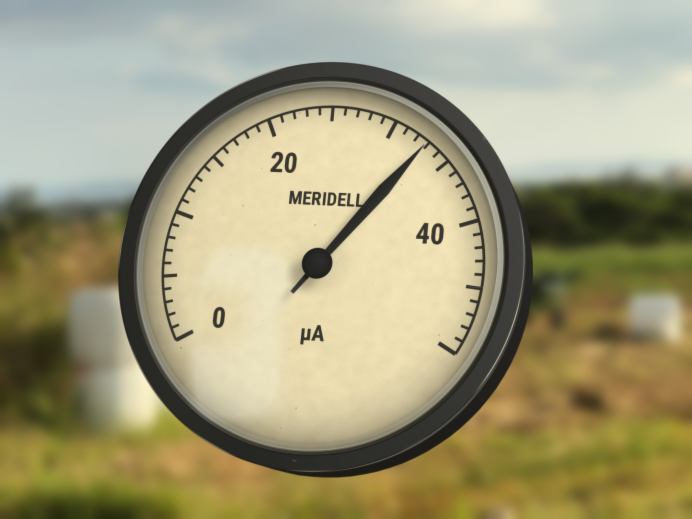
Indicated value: 33 µA
